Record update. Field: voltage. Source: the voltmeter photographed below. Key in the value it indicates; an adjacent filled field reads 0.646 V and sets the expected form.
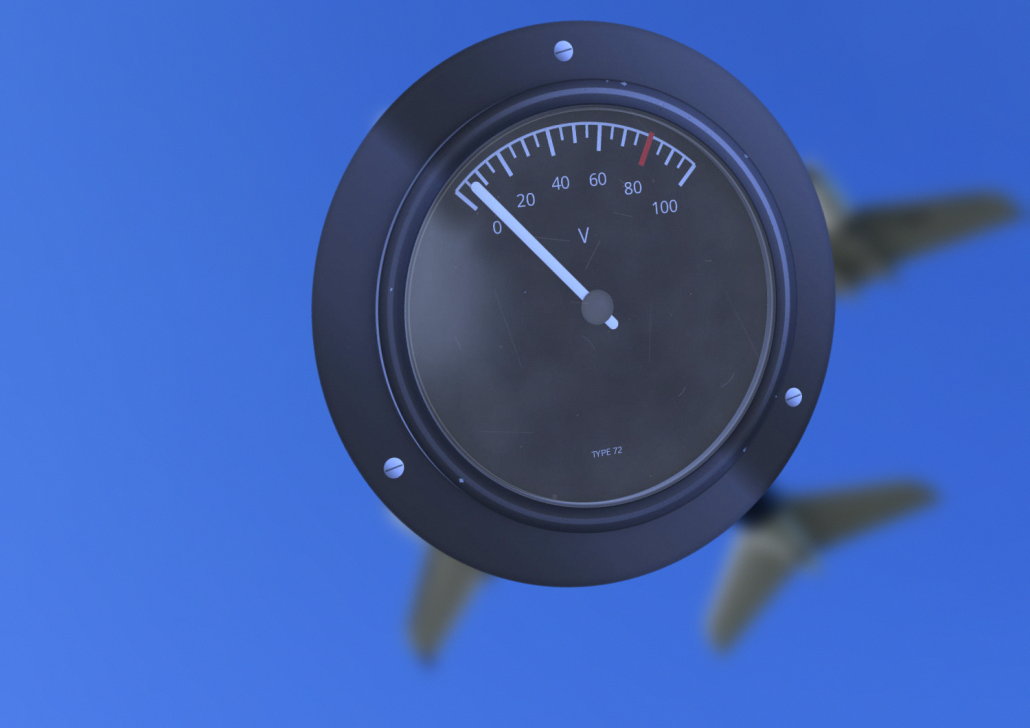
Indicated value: 5 V
